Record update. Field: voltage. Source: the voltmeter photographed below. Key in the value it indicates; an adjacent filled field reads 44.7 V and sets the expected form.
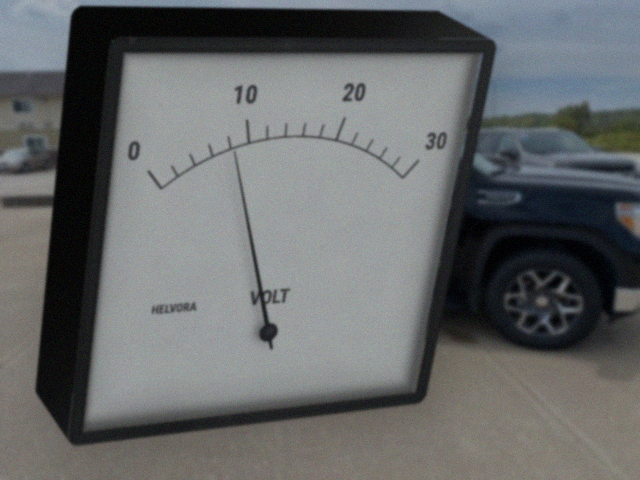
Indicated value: 8 V
